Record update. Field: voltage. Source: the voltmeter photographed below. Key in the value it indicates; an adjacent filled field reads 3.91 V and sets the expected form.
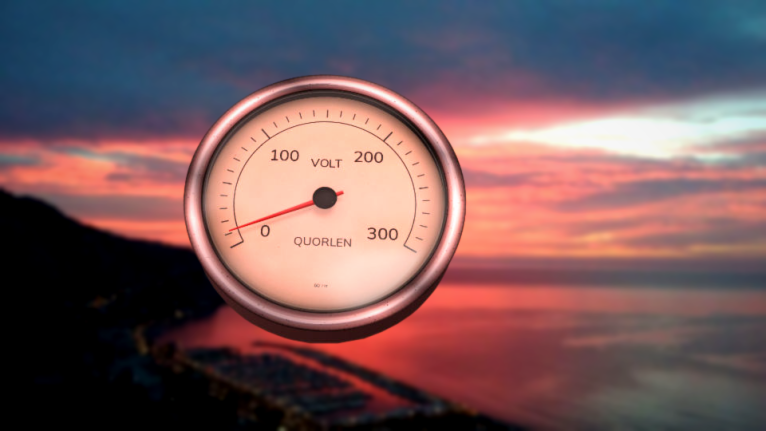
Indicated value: 10 V
